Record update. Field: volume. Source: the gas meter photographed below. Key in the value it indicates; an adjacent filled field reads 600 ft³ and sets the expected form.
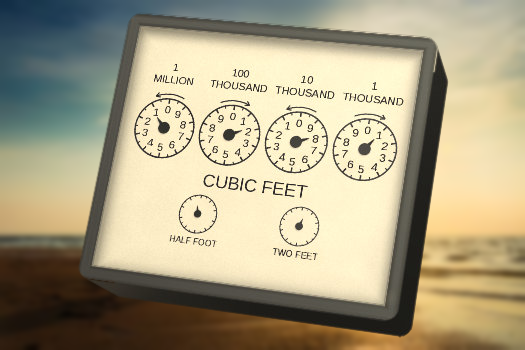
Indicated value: 118100 ft³
